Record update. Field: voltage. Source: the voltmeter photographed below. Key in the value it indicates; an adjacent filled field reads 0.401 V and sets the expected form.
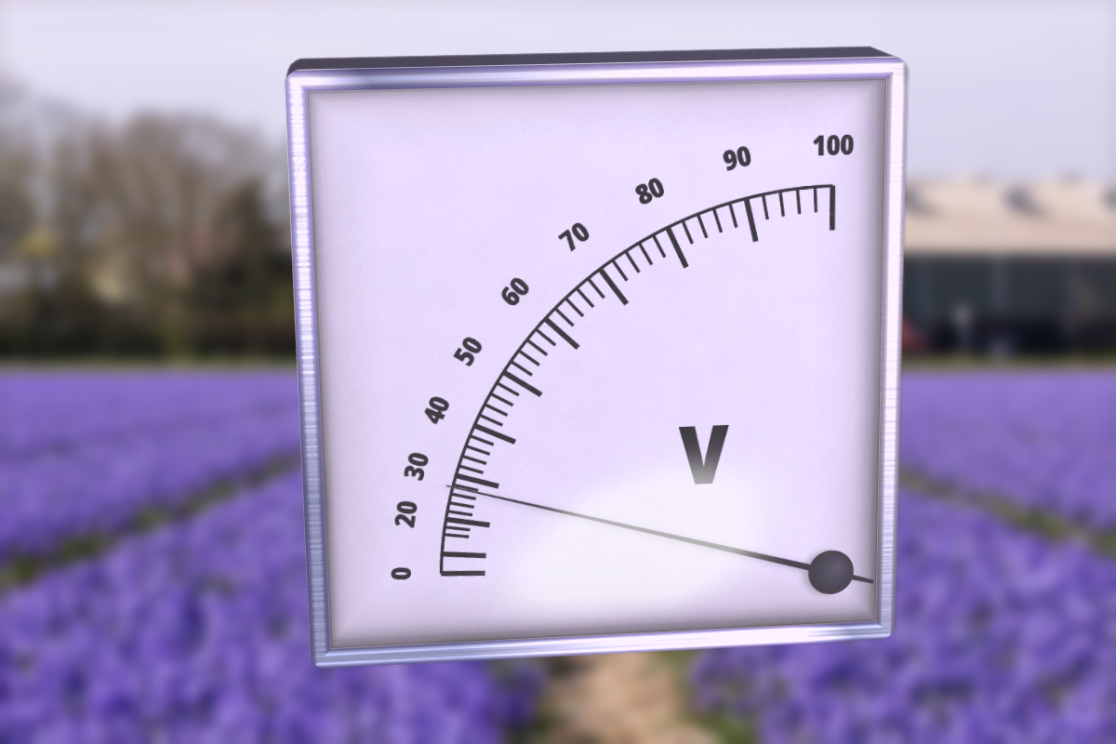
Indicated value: 28 V
